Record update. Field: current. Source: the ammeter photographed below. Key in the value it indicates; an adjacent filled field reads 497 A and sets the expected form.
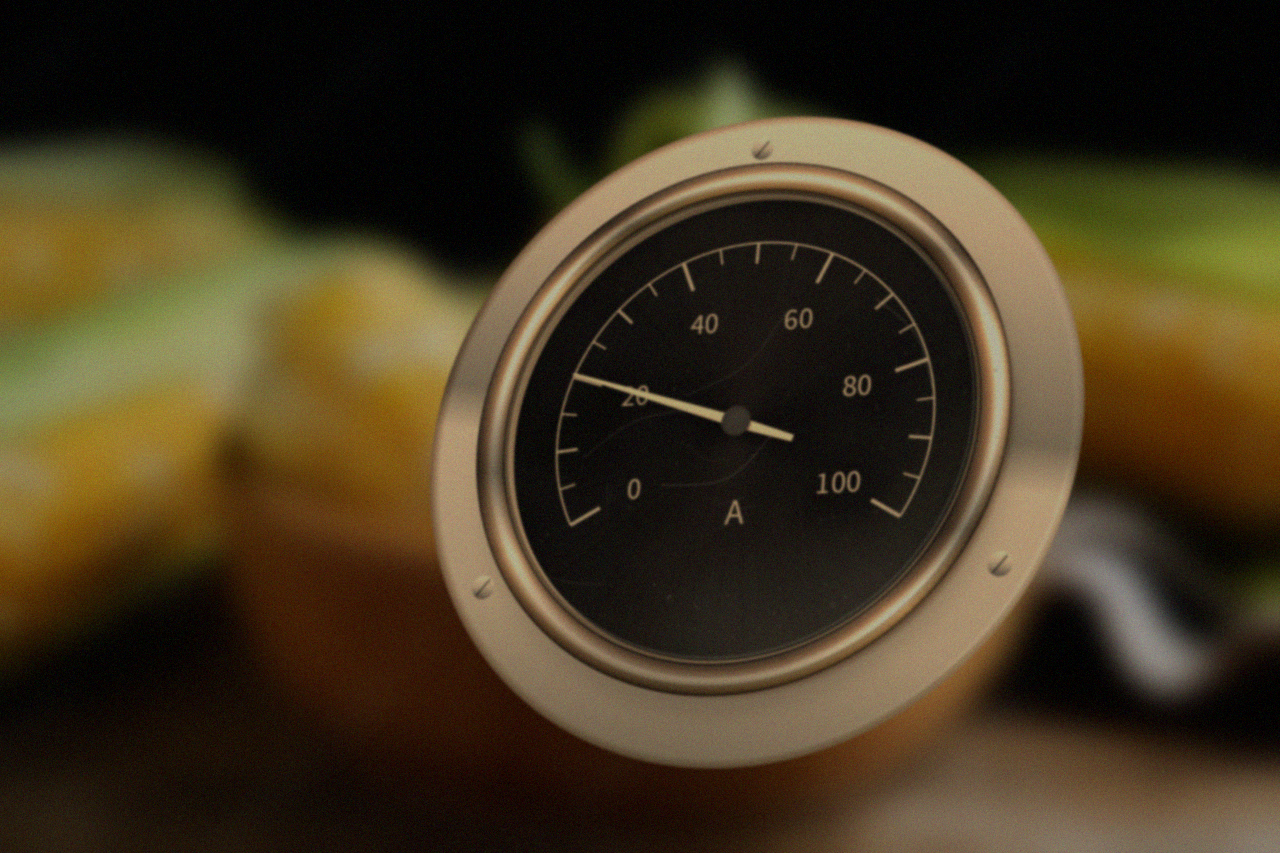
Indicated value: 20 A
